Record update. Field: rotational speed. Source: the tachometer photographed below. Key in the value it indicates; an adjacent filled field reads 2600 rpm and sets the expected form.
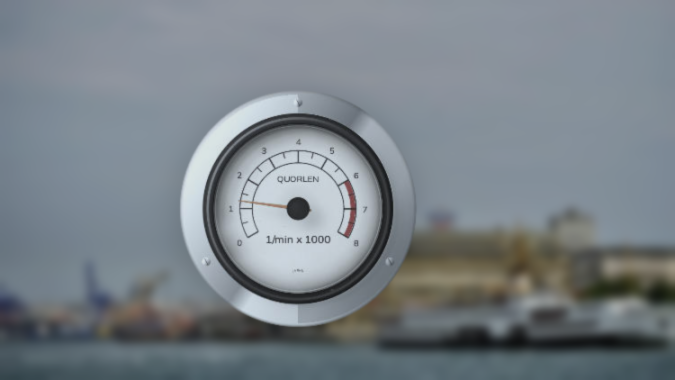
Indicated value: 1250 rpm
